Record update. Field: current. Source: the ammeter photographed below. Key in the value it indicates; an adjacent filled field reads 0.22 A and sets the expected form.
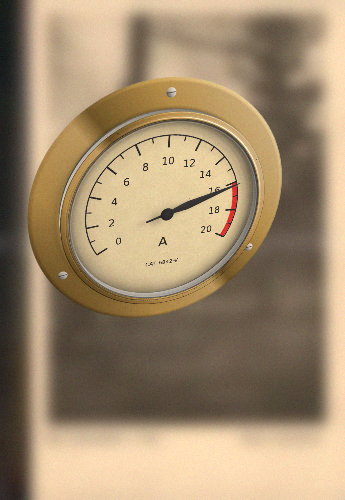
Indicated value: 16 A
